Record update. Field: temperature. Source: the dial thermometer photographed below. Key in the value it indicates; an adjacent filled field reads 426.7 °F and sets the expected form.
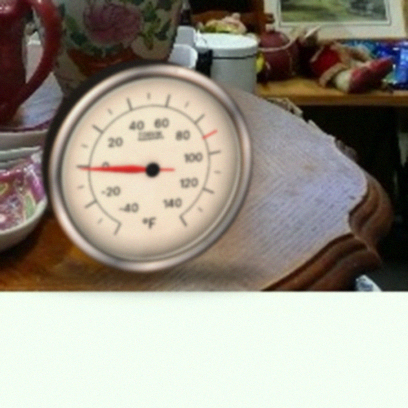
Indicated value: 0 °F
